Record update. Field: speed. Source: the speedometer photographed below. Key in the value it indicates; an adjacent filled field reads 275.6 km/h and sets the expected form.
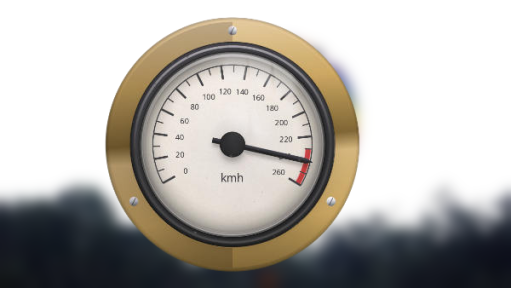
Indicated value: 240 km/h
